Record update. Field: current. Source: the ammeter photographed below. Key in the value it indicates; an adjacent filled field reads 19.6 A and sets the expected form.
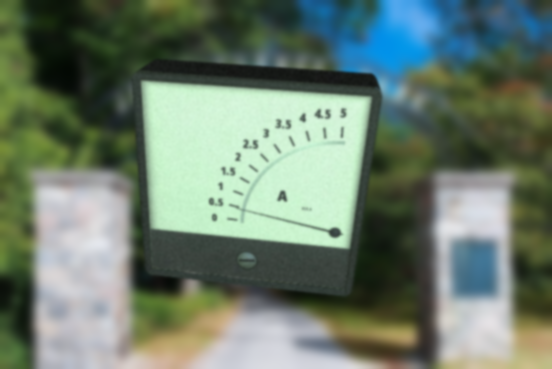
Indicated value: 0.5 A
